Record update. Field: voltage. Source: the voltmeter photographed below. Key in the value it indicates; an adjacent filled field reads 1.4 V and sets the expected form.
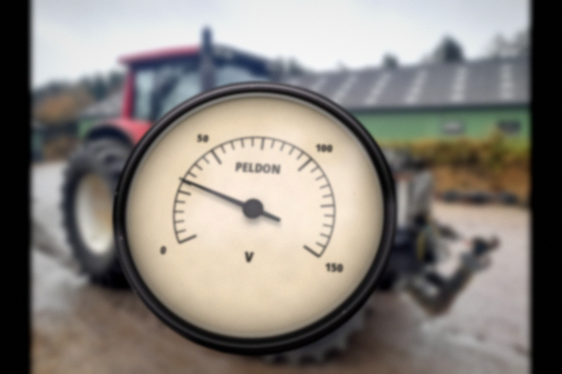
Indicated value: 30 V
